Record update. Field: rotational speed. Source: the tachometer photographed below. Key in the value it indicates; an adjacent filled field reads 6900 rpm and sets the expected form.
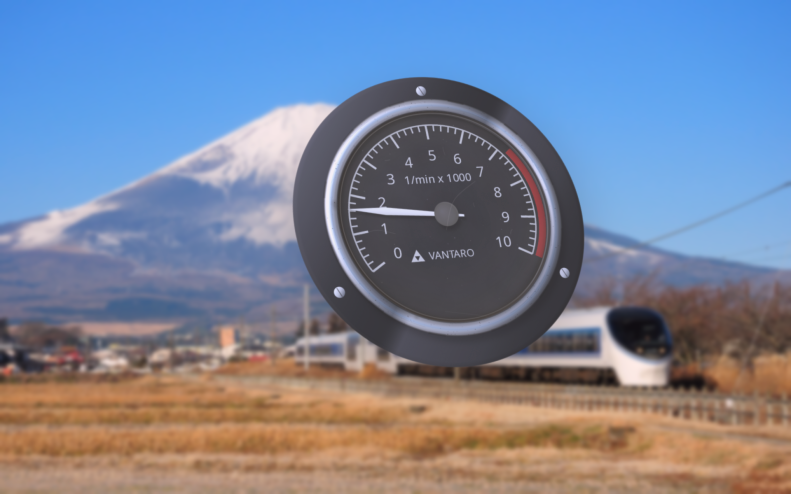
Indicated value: 1600 rpm
